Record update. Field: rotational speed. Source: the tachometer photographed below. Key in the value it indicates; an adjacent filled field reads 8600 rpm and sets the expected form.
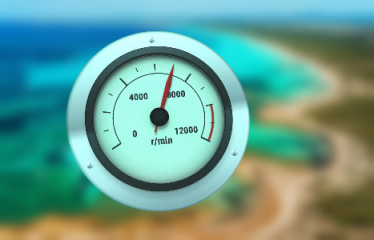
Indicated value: 7000 rpm
